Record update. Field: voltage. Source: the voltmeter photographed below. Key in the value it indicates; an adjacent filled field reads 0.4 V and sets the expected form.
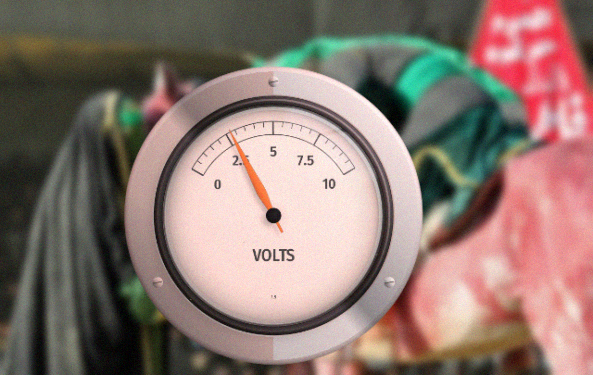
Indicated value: 2.75 V
